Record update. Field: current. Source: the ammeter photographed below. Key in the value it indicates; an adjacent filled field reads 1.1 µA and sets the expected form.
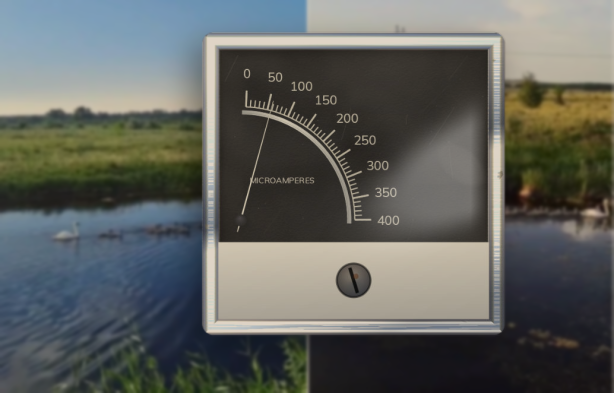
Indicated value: 60 µA
